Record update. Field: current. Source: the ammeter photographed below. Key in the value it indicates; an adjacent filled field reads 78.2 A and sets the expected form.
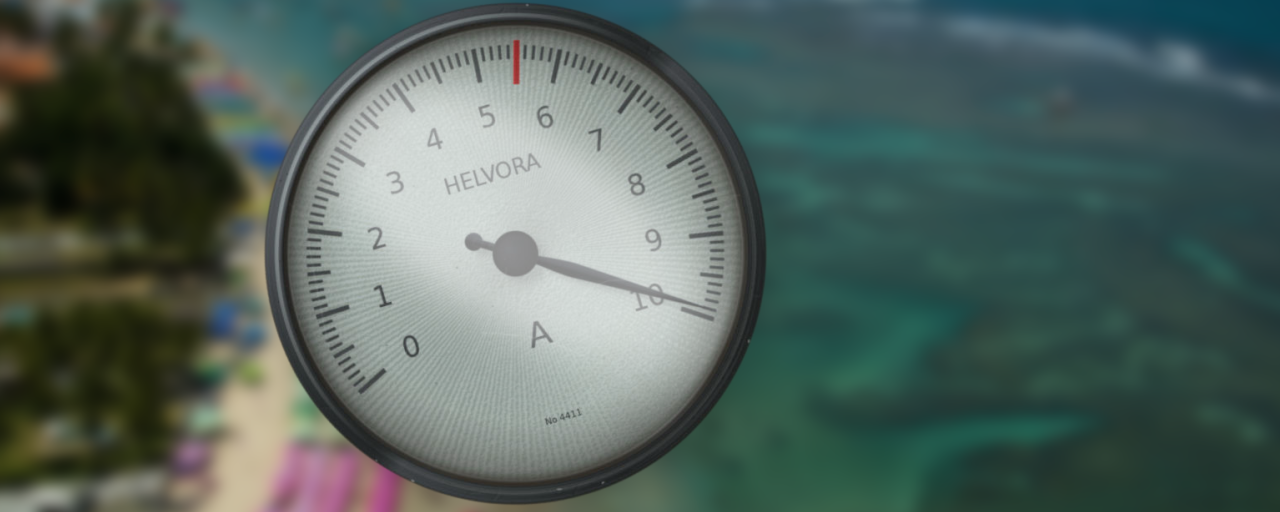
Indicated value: 9.9 A
